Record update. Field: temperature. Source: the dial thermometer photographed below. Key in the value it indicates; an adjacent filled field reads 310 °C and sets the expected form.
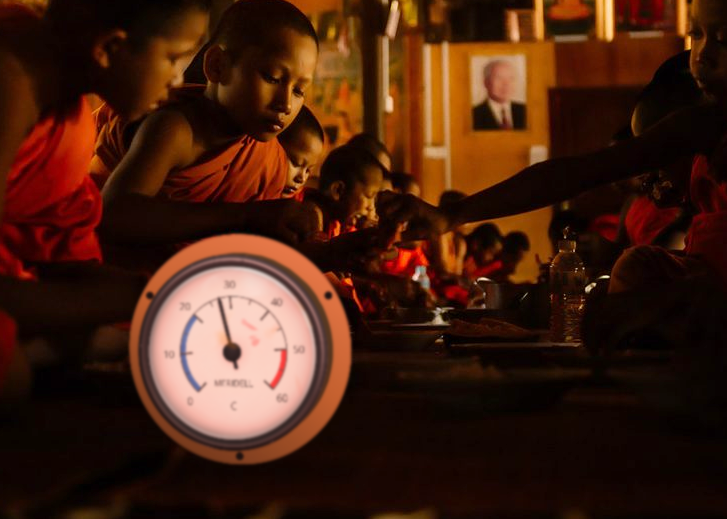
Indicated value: 27.5 °C
